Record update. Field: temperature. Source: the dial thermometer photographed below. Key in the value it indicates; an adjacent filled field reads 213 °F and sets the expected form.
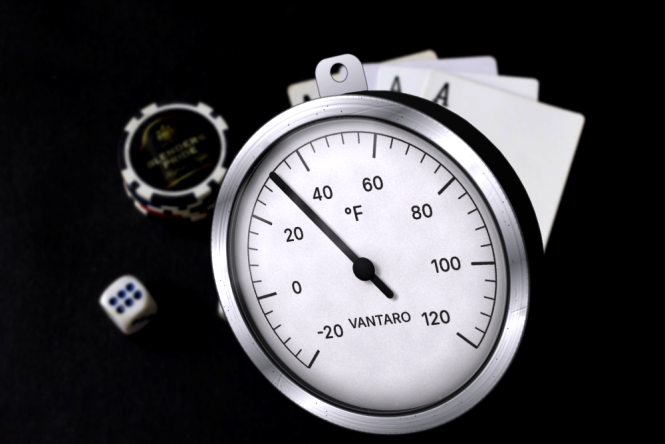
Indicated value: 32 °F
